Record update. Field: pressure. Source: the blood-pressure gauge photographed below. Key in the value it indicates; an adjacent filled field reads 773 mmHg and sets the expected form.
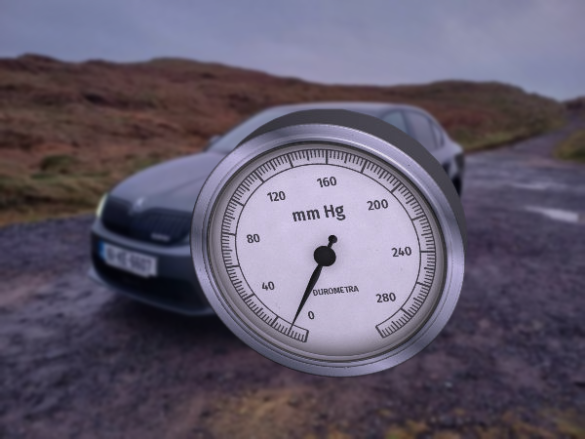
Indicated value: 10 mmHg
